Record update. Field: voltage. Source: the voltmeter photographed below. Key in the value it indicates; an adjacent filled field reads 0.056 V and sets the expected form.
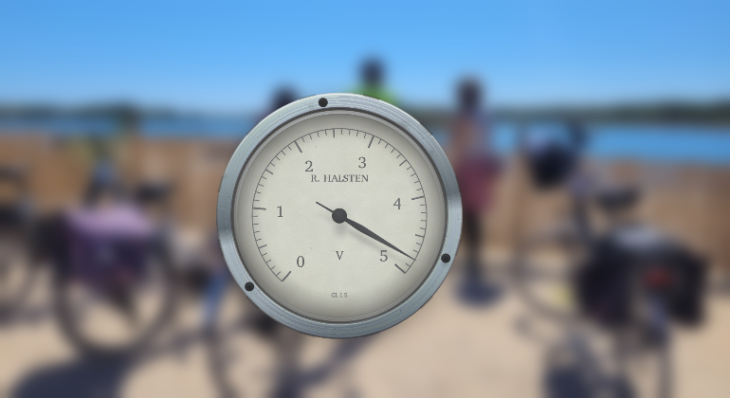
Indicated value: 4.8 V
